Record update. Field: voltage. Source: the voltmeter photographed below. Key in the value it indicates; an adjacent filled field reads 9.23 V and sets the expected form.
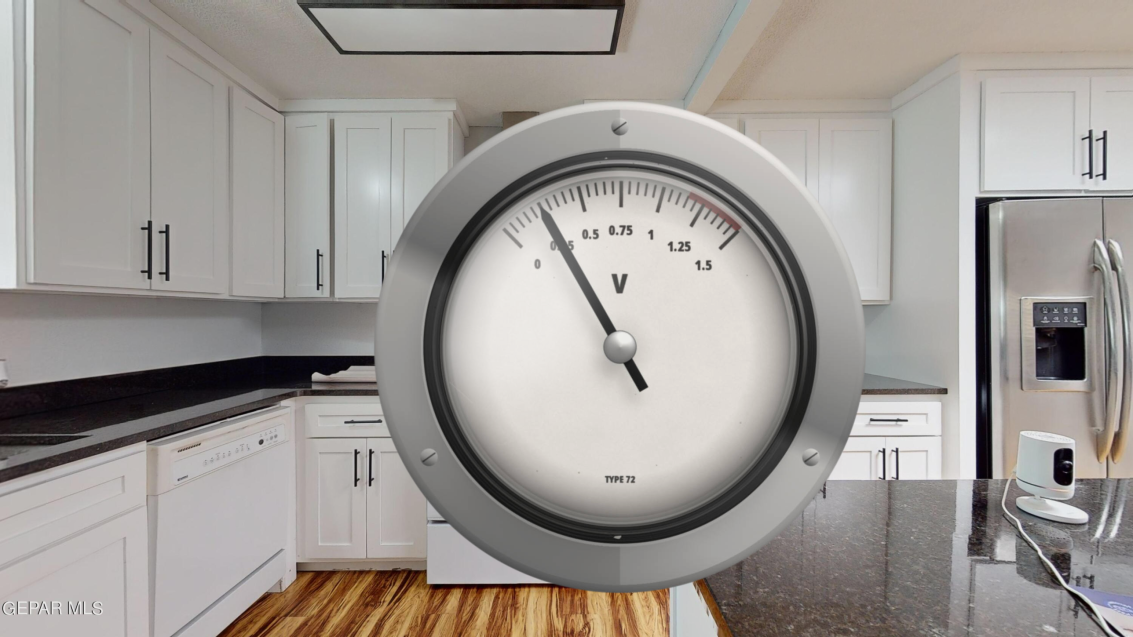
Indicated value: 0.25 V
